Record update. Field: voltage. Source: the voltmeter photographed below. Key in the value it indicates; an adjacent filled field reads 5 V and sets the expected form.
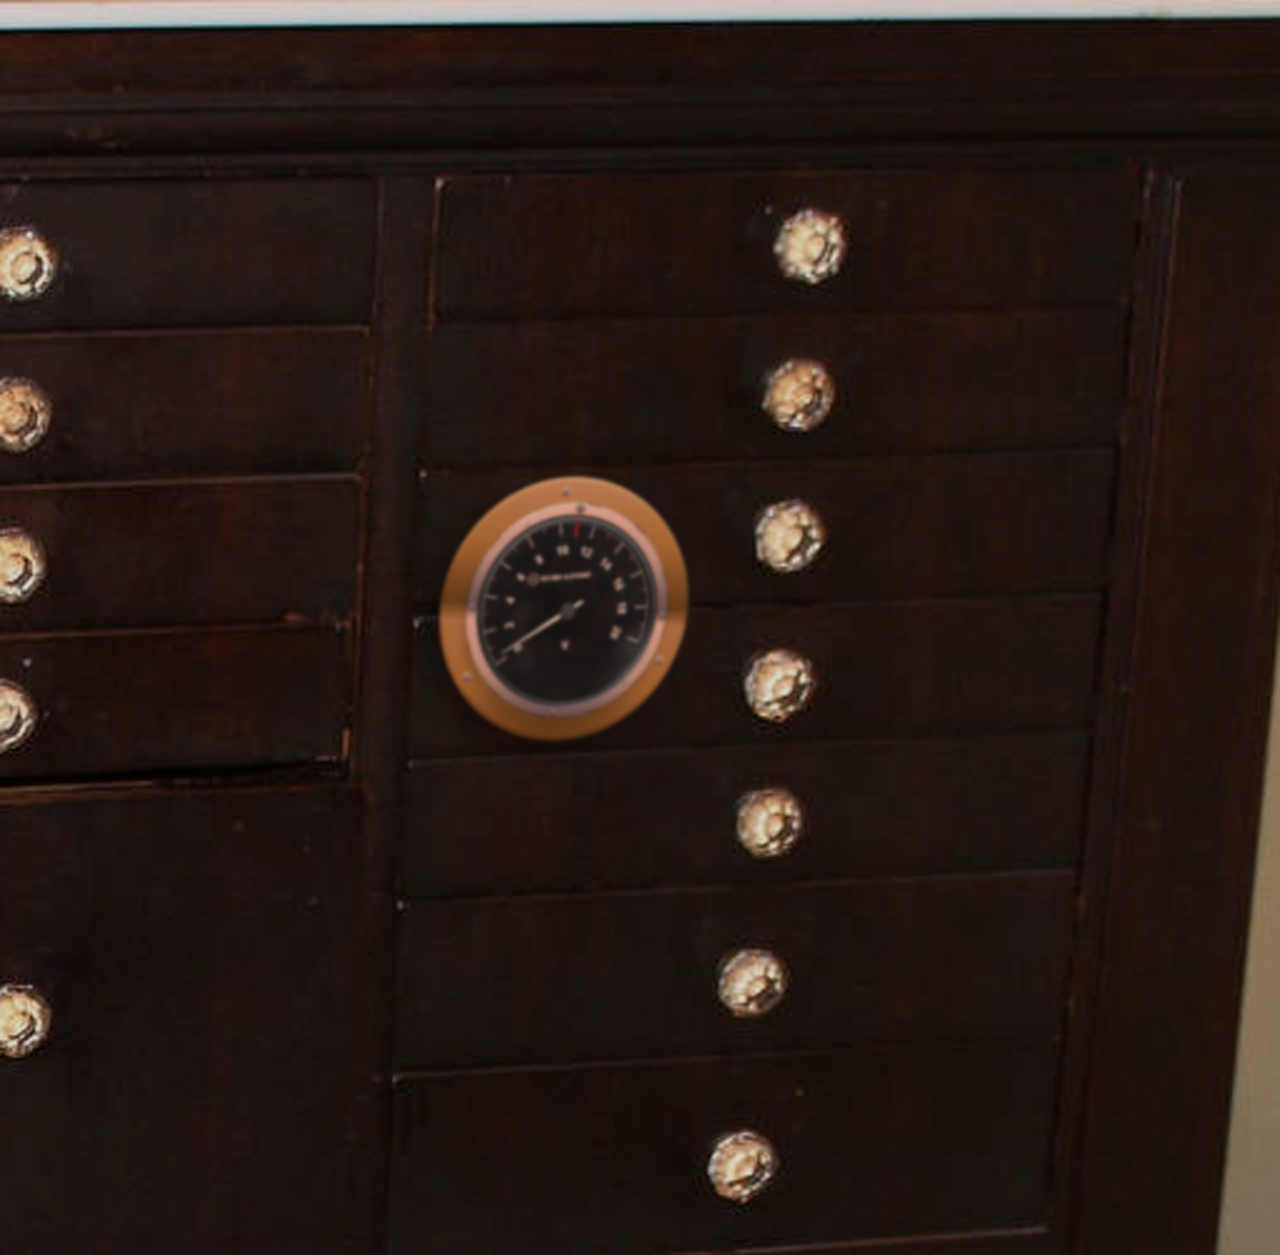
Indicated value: 0.5 V
